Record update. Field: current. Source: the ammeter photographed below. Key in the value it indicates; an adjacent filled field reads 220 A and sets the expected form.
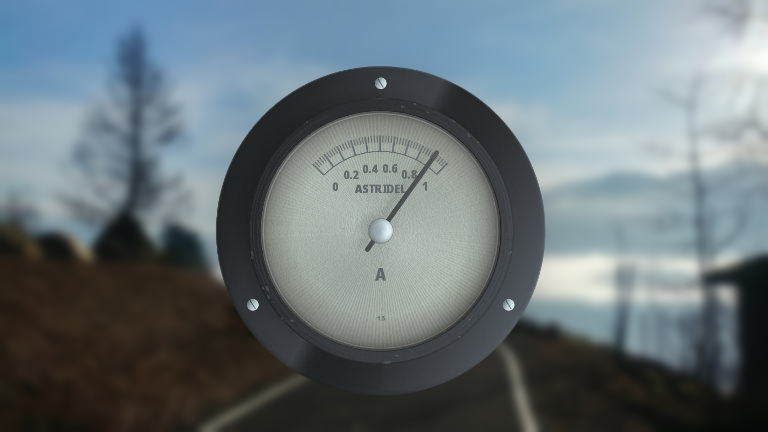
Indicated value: 0.9 A
